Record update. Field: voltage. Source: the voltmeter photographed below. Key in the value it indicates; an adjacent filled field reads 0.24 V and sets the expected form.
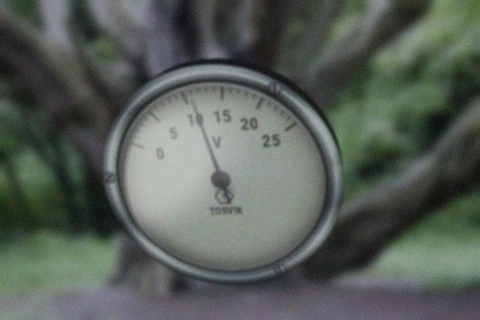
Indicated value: 11 V
